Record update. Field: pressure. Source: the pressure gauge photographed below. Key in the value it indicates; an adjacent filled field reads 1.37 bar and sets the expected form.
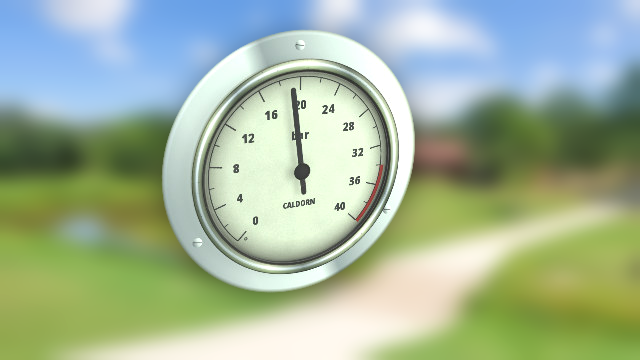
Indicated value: 19 bar
